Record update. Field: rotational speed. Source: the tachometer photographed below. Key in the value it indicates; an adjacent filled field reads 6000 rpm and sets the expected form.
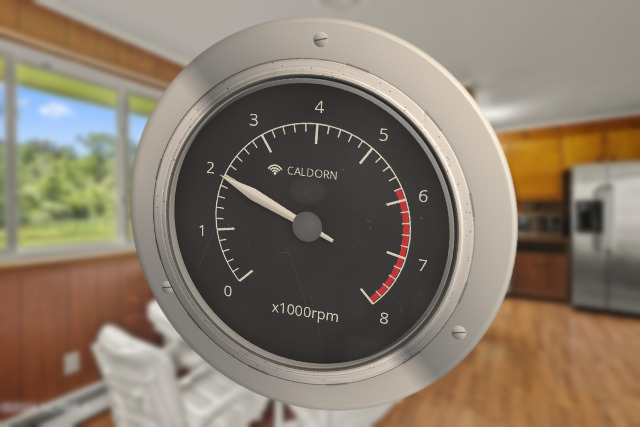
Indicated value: 2000 rpm
